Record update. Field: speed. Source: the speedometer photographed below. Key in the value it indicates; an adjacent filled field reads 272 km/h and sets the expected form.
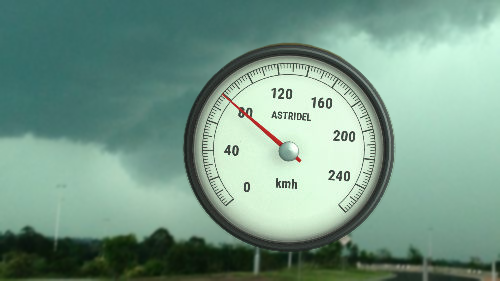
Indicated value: 80 km/h
